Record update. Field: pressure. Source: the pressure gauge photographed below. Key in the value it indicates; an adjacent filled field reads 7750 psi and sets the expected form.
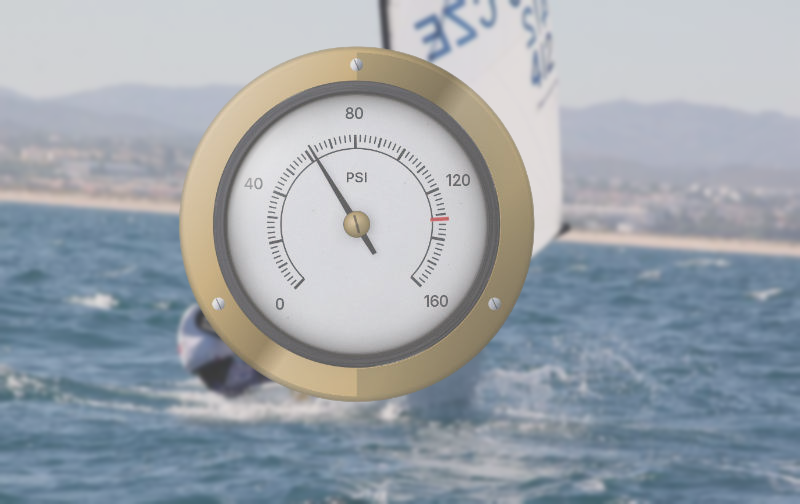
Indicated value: 62 psi
